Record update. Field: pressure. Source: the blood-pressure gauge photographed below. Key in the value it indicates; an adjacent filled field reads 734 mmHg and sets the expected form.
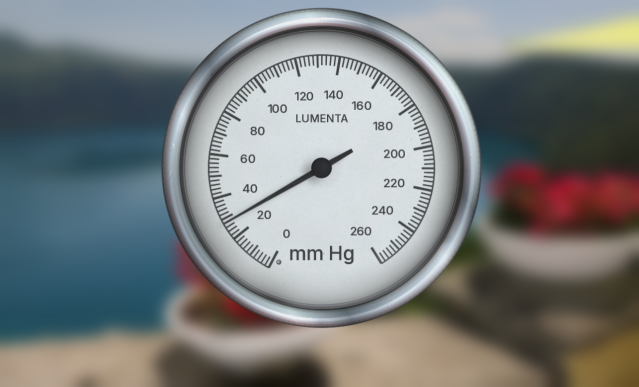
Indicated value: 28 mmHg
